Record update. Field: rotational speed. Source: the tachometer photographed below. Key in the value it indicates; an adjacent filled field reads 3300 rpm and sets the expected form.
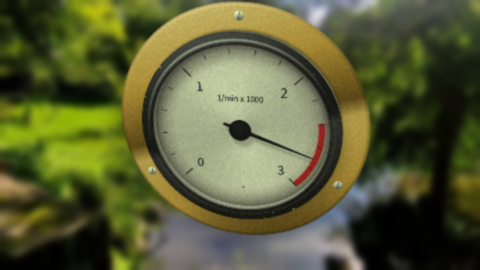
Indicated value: 2700 rpm
